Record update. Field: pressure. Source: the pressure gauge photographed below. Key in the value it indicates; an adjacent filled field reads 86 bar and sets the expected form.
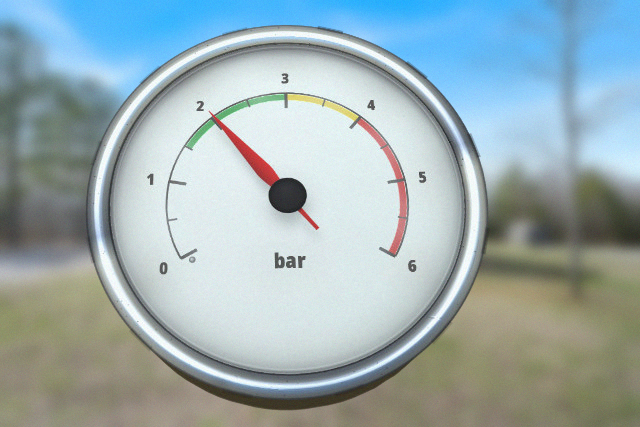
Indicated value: 2 bar
